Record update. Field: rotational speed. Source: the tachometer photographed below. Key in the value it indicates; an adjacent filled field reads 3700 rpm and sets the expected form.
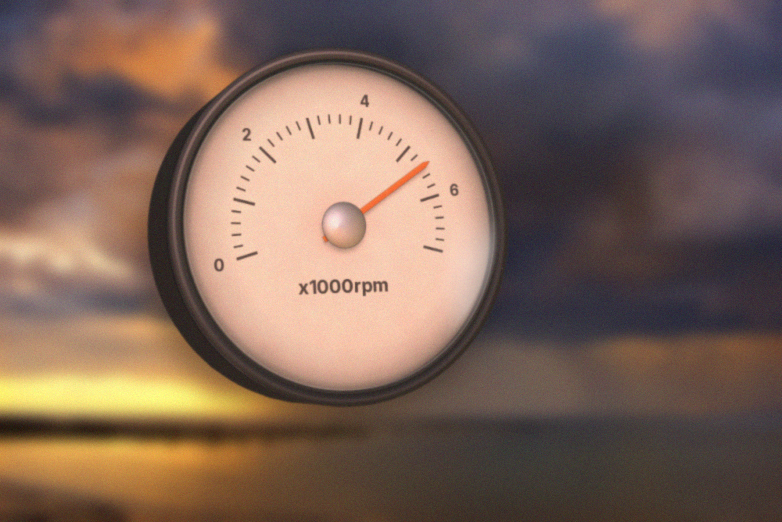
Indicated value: 5400 rpm
